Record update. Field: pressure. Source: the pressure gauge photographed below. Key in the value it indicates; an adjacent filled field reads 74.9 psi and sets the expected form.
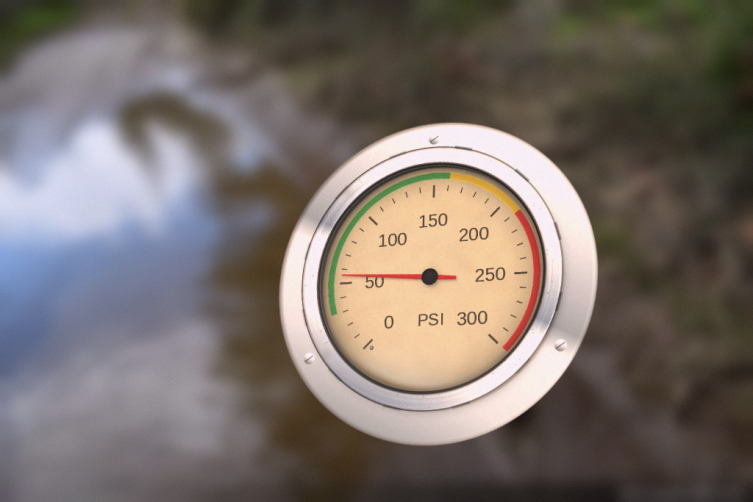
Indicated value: 55 psi
